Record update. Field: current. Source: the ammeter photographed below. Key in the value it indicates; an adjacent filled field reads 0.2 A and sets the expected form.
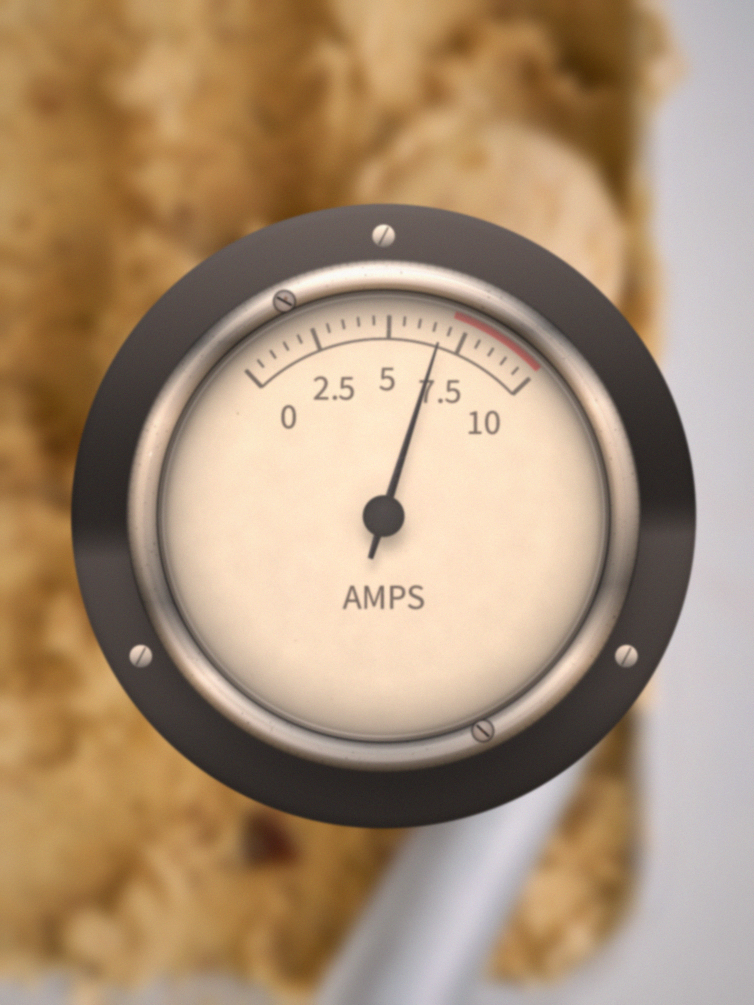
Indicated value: 6.75 A
